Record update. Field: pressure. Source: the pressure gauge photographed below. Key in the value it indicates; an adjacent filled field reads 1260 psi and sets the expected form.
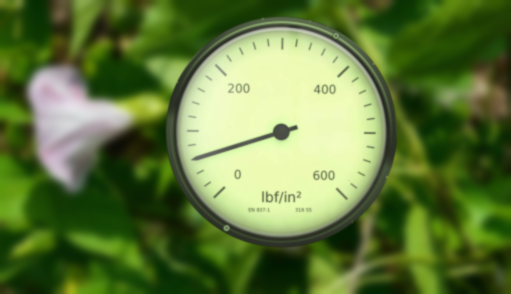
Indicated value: 60 psi
